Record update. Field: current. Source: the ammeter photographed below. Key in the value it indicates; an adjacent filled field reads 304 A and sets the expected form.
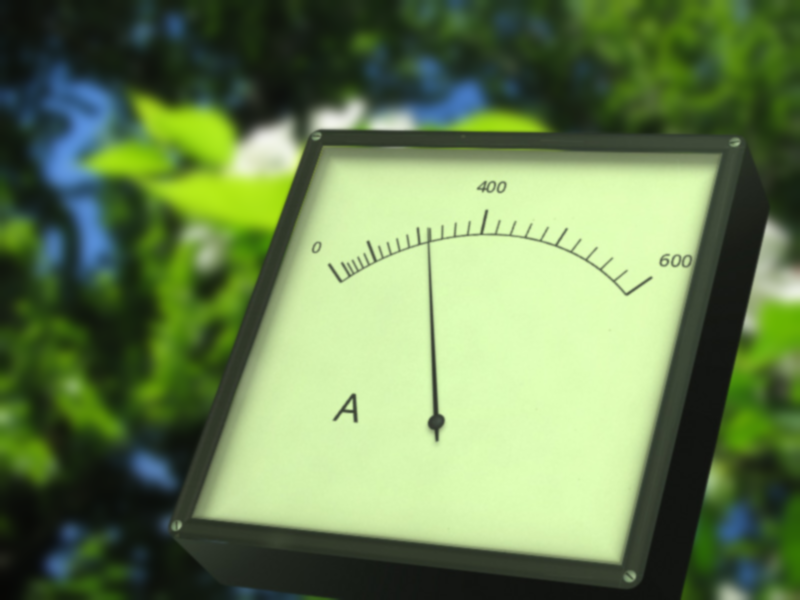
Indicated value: 320 A
